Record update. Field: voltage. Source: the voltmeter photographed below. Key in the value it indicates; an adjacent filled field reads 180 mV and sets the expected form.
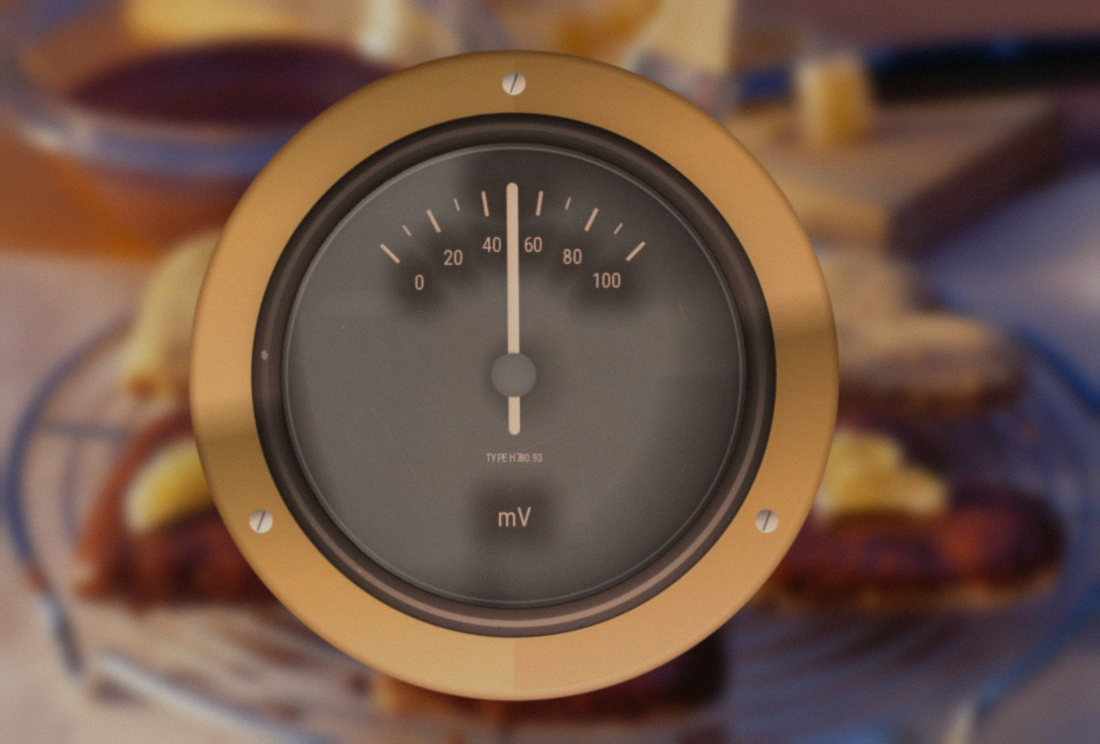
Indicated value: 50 mV
